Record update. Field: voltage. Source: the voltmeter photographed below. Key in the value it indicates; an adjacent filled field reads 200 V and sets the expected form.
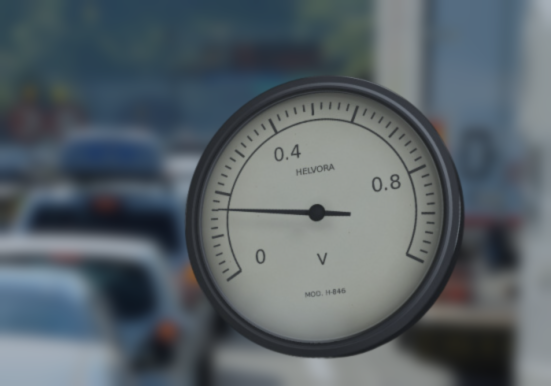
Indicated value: 0.16 V
